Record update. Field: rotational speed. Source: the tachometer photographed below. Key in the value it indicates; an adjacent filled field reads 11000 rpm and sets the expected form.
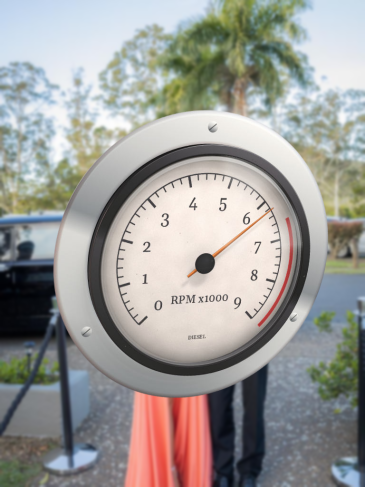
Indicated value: 6200 rpm
